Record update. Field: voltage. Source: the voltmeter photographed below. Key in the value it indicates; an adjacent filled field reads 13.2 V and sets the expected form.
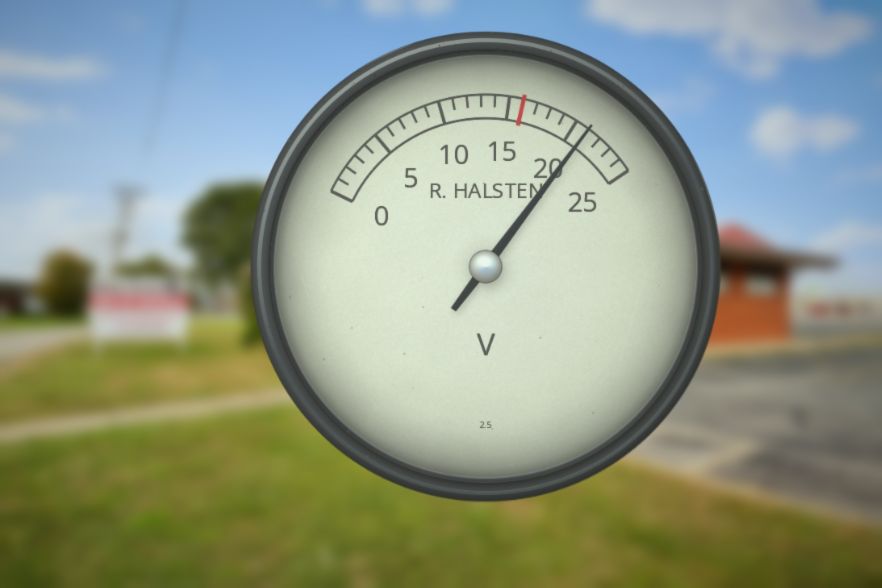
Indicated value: 21 V
